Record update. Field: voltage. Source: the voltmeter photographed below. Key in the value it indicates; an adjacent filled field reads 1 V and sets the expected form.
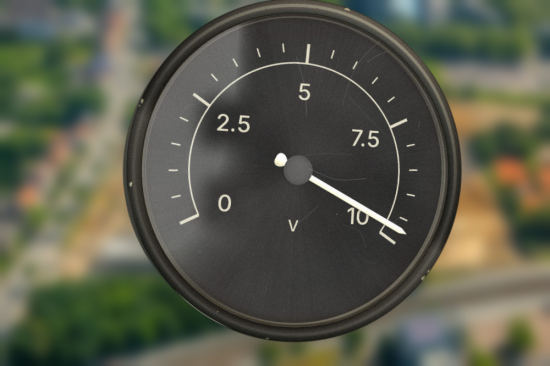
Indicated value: 9.75 V
